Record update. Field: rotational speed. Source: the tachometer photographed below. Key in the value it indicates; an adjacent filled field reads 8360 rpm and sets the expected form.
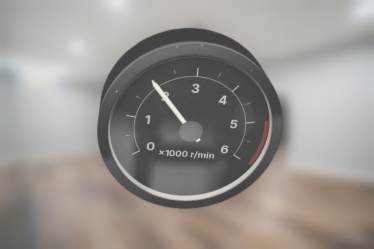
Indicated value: 2000 rpm
